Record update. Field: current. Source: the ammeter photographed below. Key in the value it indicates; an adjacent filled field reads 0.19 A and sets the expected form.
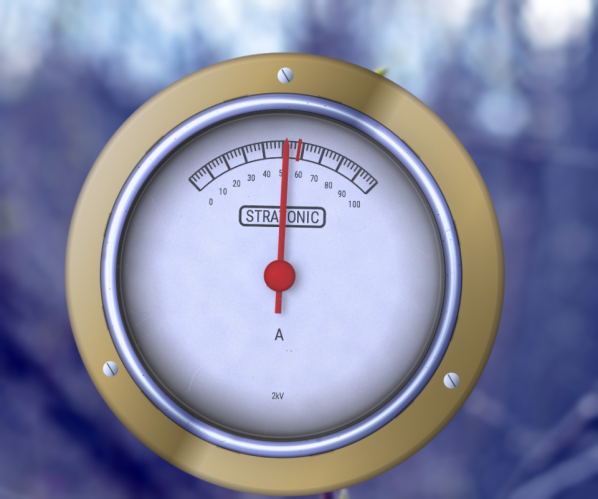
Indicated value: 52 A
